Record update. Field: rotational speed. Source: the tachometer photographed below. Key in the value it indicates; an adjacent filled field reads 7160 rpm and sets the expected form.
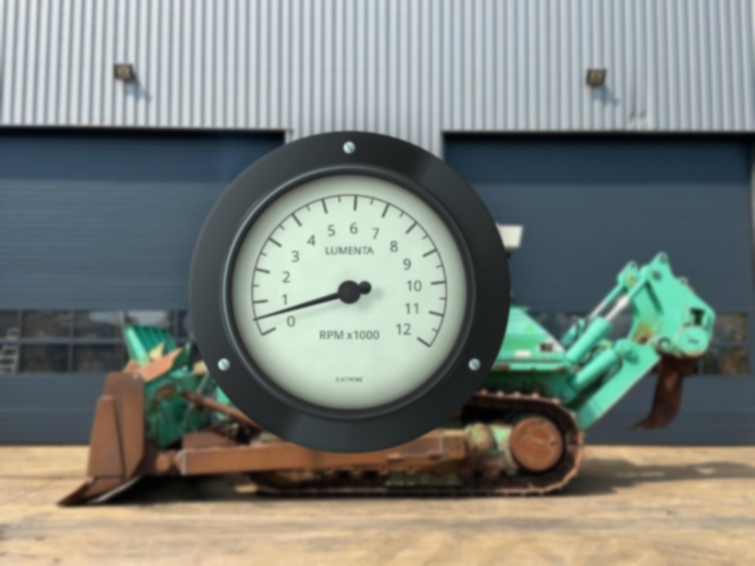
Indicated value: 500 rpm
